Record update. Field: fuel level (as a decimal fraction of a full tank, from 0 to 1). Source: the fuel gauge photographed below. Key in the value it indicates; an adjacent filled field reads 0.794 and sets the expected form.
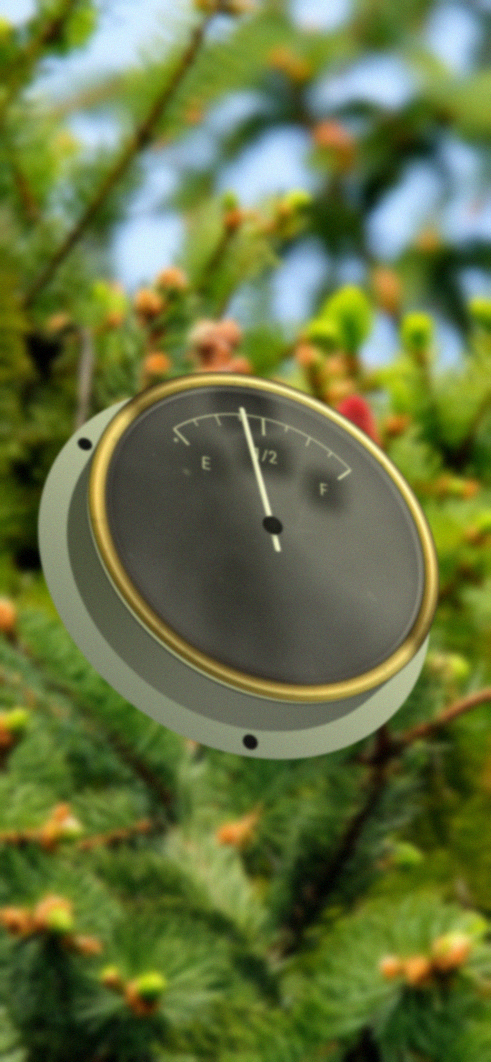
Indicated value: 0.375
